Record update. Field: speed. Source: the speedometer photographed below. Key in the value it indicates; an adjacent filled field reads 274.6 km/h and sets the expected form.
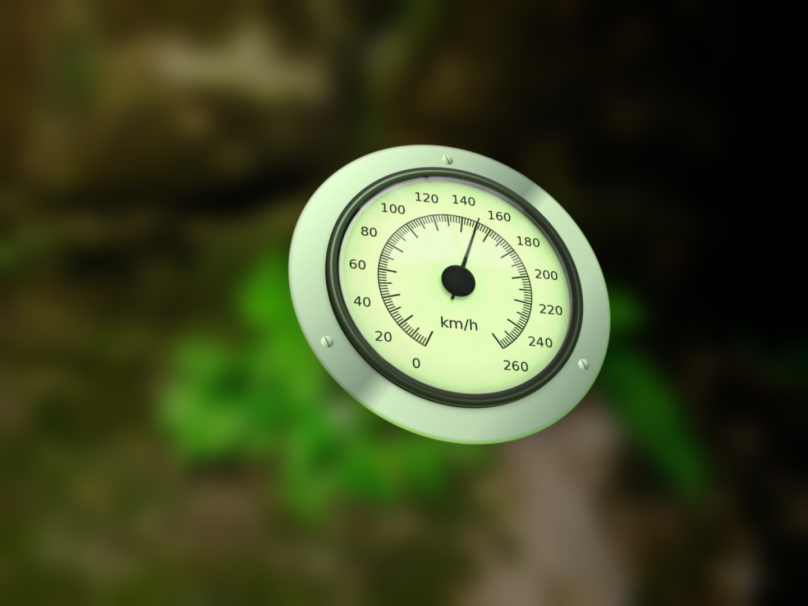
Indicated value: 150 km/h
